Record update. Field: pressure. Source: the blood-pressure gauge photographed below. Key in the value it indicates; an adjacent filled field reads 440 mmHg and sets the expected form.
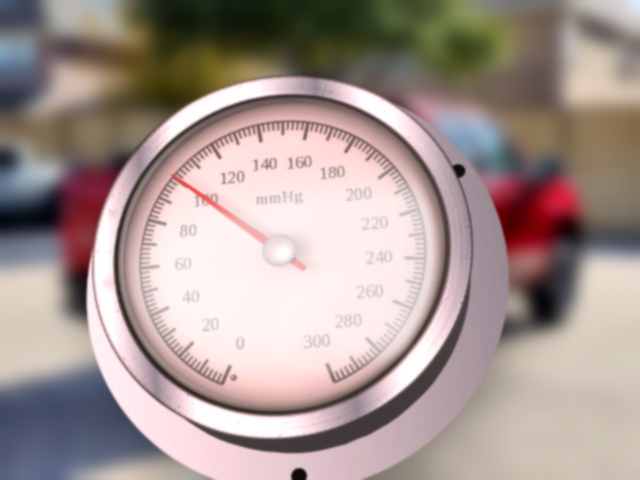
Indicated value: 100 mmHg
